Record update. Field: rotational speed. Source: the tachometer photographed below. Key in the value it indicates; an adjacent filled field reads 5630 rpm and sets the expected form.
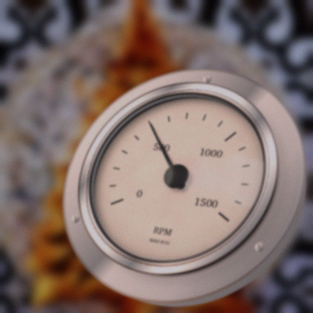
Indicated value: 500 rpm
